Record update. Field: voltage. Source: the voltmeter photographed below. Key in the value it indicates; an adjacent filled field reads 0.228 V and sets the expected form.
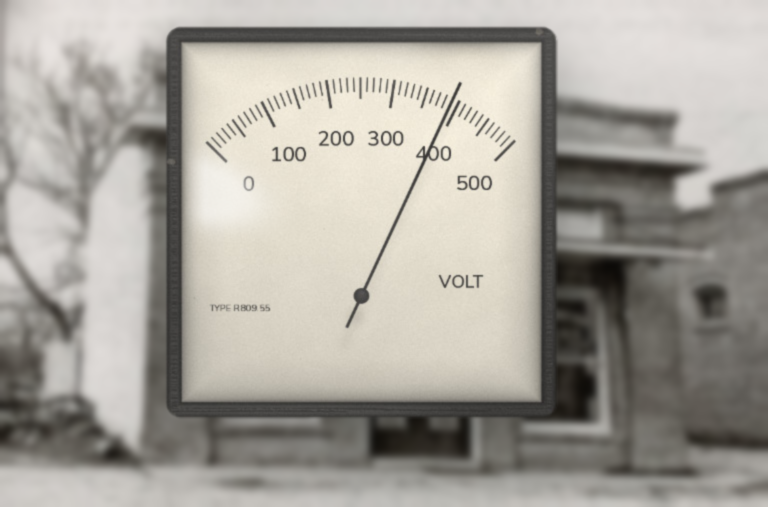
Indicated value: 390 V
